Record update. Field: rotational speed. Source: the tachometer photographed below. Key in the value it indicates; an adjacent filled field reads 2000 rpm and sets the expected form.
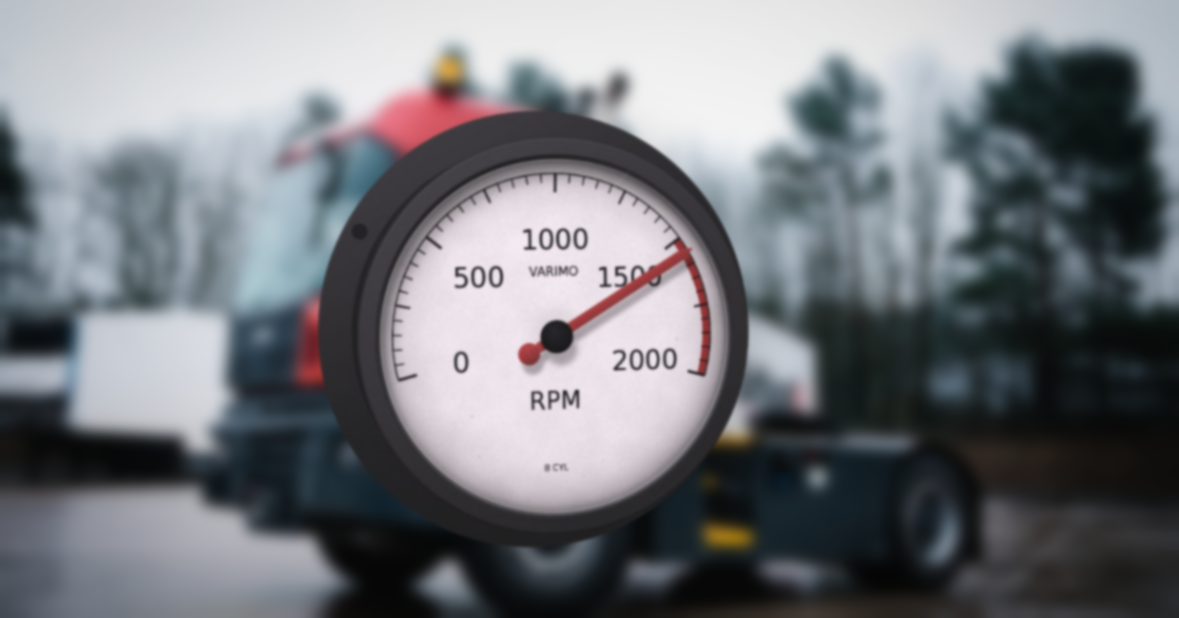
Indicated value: 1550 rpm
